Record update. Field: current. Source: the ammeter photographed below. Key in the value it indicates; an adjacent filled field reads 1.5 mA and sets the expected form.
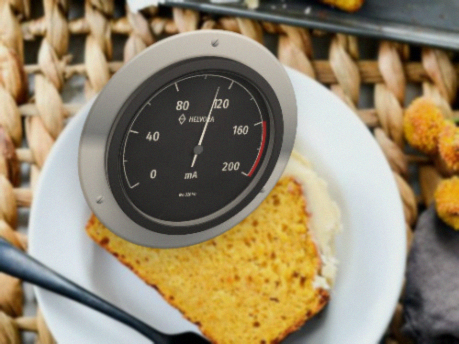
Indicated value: 110 mA
